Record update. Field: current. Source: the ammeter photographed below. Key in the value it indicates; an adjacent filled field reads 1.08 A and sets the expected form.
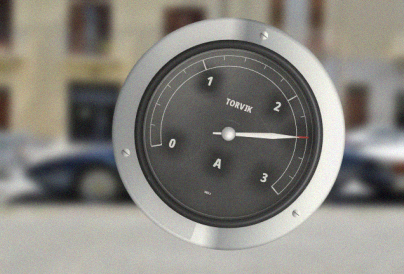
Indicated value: 2.4 A
